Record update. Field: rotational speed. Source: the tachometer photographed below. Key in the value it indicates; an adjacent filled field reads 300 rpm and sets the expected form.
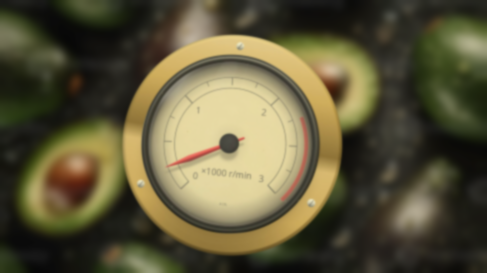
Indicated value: 250 rpm
